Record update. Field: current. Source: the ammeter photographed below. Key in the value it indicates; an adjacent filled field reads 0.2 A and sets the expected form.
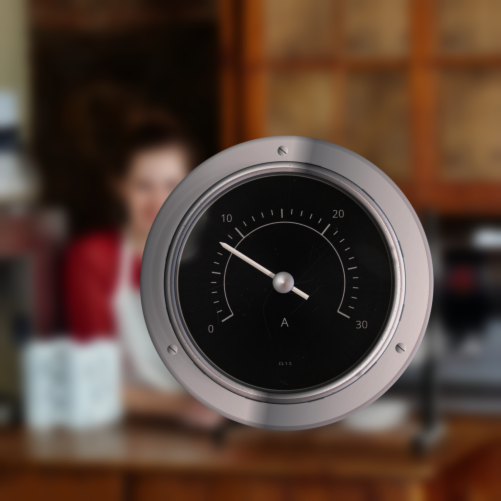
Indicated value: 8 A
